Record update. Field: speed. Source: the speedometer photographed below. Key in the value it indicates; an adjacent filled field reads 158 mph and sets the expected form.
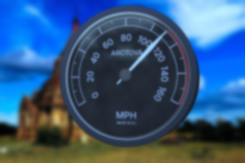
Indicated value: 110 mph
